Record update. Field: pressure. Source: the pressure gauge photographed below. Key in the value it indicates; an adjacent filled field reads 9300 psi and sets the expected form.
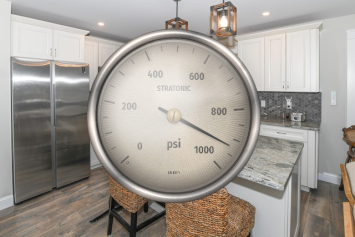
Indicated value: 925 psi
